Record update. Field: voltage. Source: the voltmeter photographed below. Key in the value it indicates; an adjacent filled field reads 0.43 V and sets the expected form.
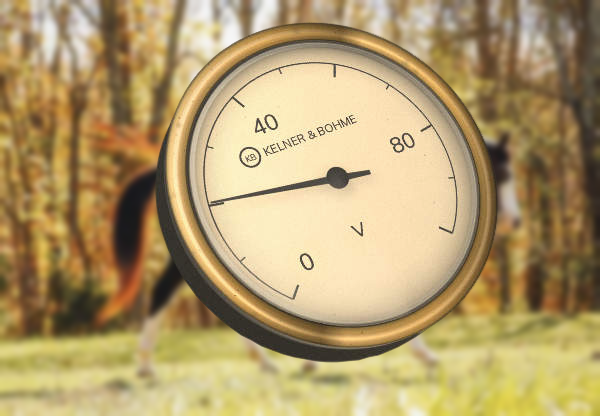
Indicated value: 20 V
